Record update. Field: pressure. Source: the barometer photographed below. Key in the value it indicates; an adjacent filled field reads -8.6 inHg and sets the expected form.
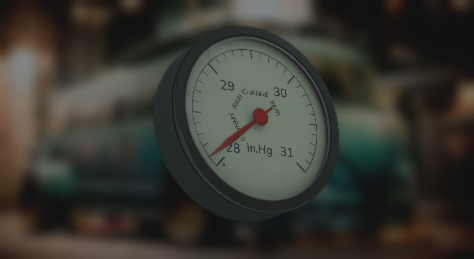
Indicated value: 28.1 inHg
